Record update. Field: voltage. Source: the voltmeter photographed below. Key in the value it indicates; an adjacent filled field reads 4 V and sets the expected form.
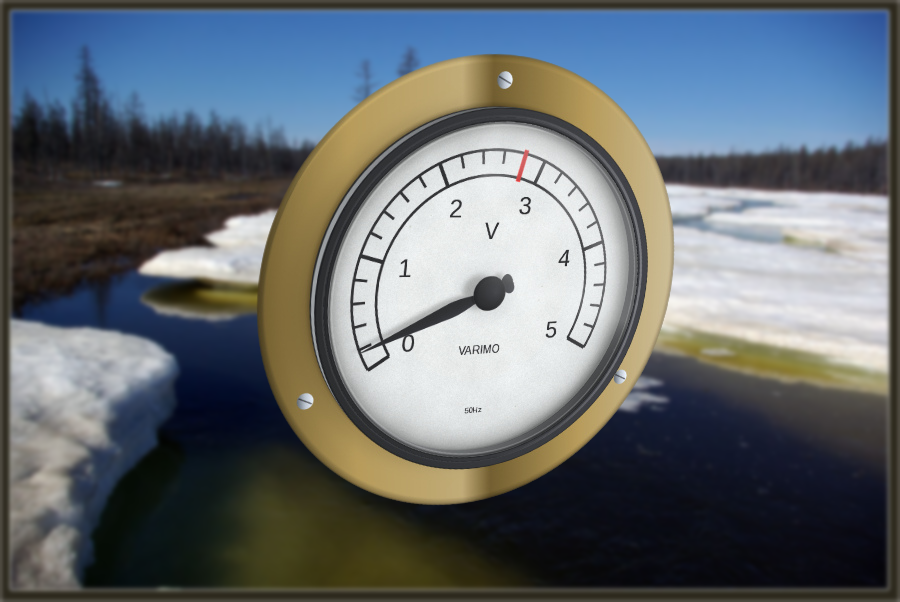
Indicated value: 0.2 V
